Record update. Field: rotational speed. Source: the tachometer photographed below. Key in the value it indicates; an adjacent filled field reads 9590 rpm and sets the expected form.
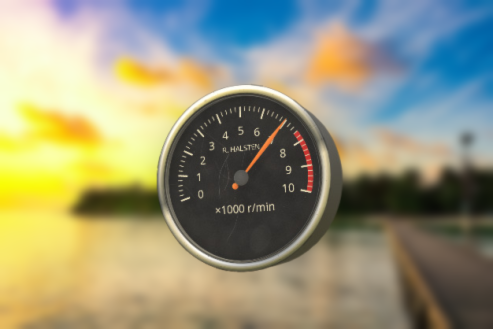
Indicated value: 7000 rpm
